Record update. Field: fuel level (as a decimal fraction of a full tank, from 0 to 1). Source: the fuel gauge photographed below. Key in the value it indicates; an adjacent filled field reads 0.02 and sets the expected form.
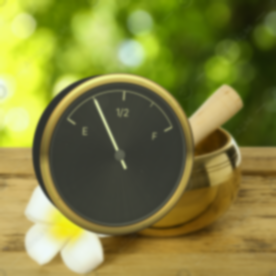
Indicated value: 0.25
